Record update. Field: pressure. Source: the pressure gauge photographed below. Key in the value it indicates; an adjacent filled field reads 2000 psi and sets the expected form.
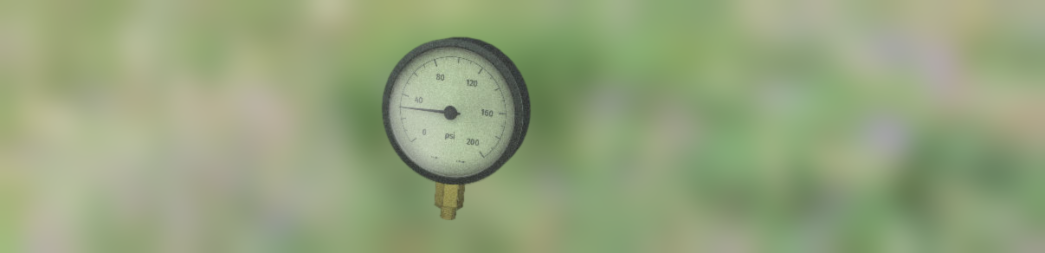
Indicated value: 30 psi
